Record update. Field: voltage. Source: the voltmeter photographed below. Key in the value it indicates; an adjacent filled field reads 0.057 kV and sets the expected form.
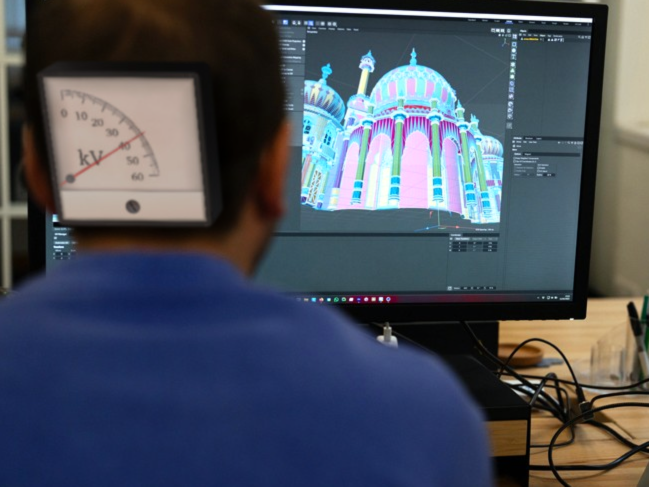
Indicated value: 40 kV
